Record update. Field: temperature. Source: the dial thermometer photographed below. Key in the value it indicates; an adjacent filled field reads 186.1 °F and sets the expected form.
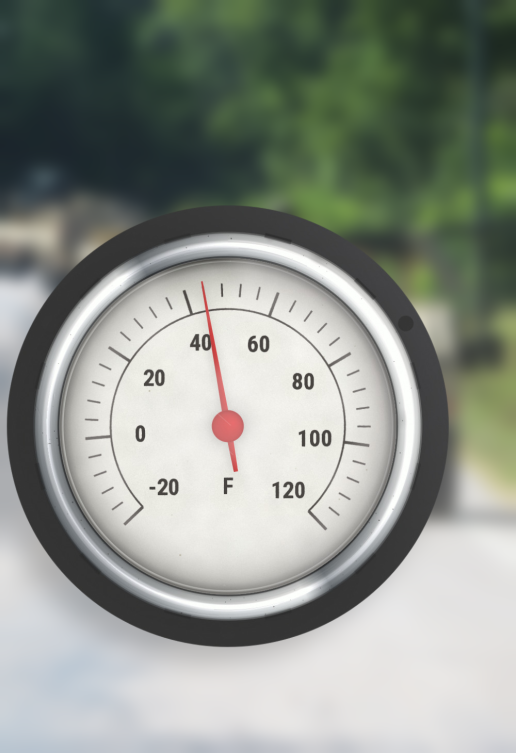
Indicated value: 44 °F
